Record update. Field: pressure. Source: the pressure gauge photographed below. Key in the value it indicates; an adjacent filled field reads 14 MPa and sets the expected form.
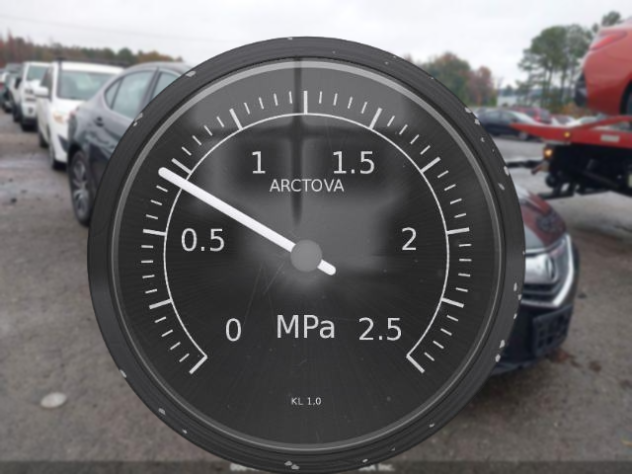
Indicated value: 0.7 MPa
